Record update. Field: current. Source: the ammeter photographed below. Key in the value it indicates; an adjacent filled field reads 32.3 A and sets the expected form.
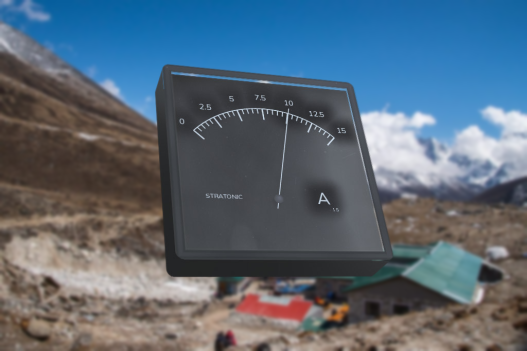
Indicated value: 10 A
